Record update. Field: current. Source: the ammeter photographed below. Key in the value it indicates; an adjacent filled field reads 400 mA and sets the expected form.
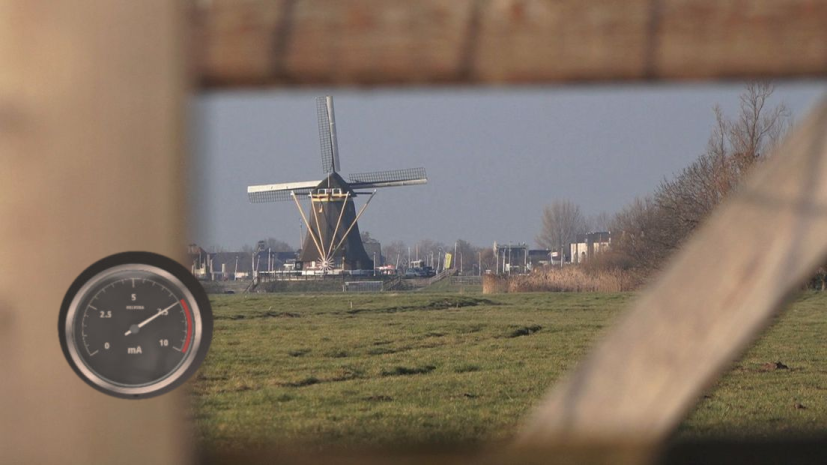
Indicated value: 7.5 mA
